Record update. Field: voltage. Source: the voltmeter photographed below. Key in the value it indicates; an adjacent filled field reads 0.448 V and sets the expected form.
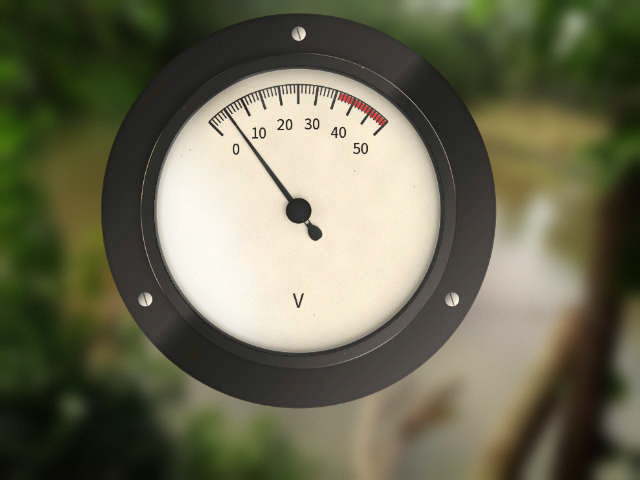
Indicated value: 5 V
